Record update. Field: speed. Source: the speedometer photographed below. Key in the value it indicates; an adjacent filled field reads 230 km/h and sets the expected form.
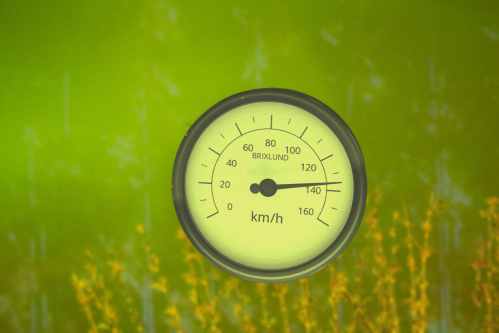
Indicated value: 135 km/h
